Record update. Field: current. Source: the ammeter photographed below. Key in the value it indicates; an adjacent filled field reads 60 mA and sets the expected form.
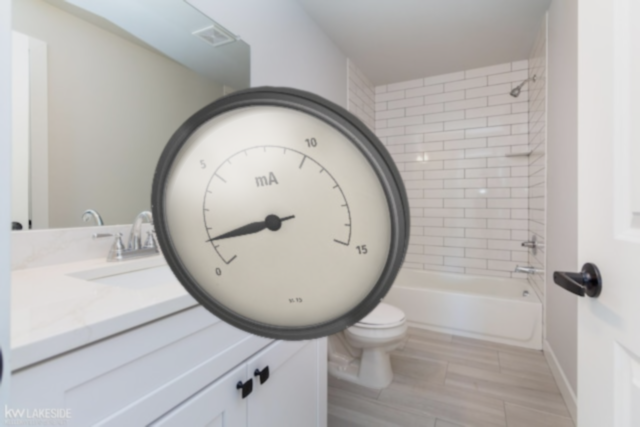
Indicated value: 1.5 mA
